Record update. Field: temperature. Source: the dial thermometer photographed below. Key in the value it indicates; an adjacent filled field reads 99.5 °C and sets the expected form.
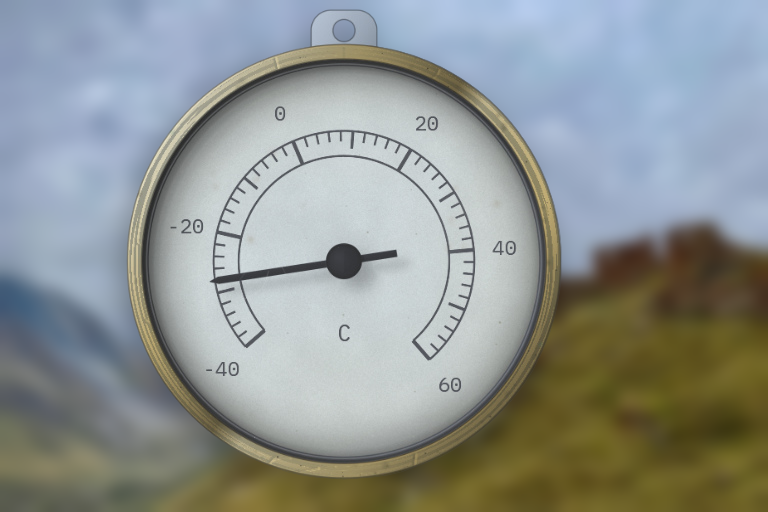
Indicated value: -28 °C
